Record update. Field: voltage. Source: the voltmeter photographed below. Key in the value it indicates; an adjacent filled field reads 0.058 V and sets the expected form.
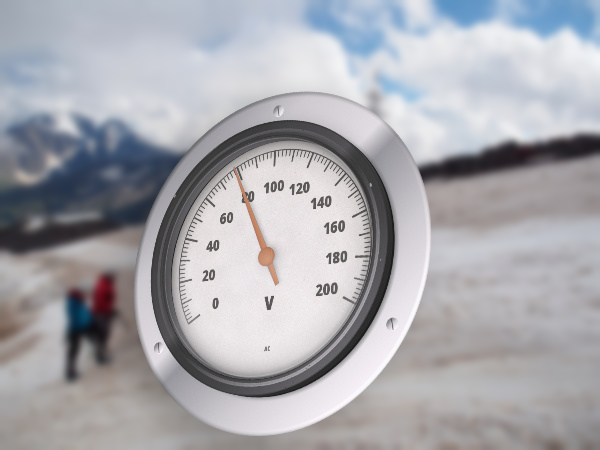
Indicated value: 80 V
